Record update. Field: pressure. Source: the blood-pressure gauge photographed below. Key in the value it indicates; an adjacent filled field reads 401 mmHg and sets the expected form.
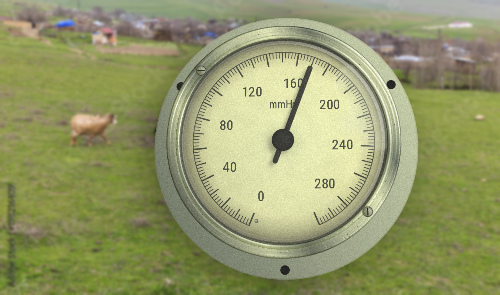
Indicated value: 170 mmHg
